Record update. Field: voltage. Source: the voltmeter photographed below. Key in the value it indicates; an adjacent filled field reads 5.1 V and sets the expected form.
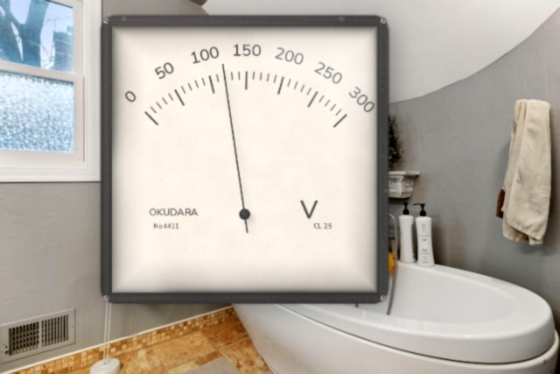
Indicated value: 120 V
